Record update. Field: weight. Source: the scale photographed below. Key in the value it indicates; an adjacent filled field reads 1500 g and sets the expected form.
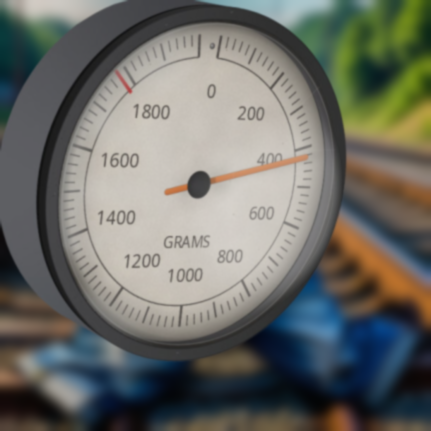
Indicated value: 420 g
